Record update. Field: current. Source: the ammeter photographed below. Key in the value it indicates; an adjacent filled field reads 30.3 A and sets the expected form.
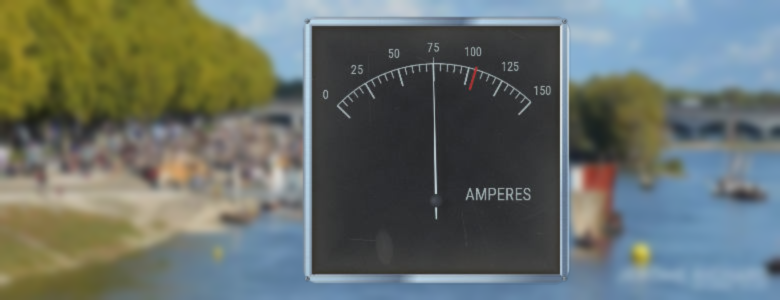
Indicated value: 75 A
